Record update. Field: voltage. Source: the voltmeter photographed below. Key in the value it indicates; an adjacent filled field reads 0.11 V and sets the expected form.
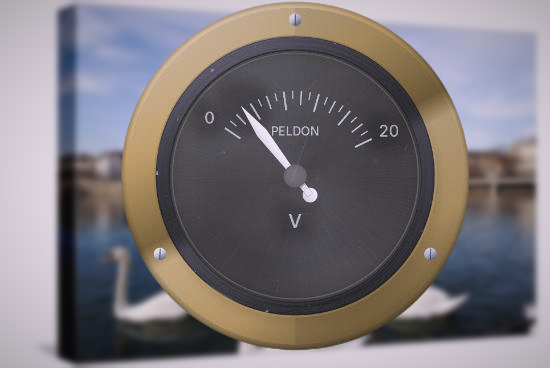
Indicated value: 3 V
